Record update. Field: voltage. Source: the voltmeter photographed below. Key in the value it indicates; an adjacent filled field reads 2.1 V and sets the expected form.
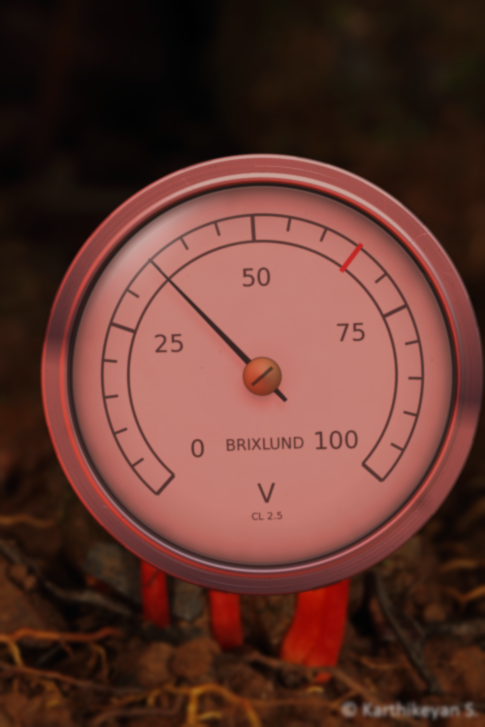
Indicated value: 35 V
